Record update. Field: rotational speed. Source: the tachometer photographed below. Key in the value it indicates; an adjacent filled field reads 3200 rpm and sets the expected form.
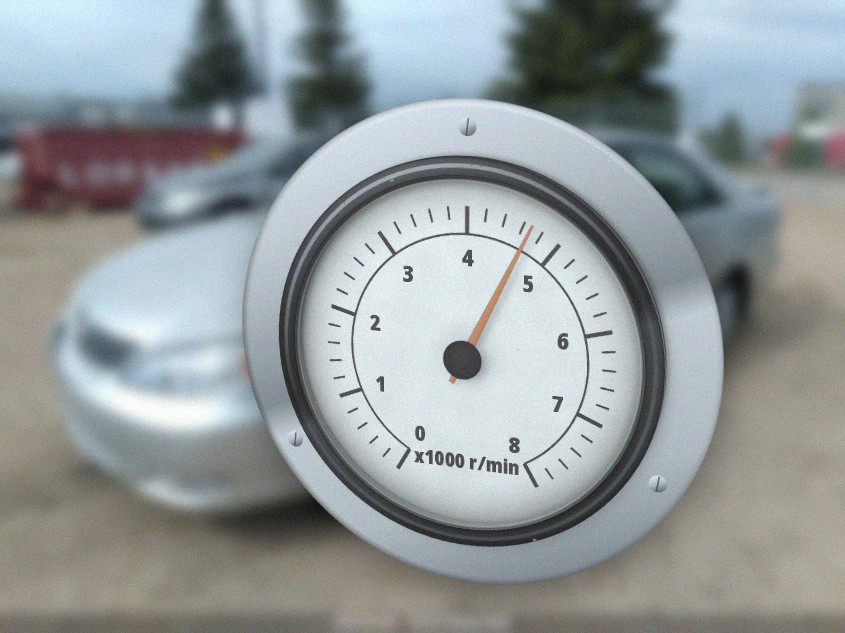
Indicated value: 4700 rpm
